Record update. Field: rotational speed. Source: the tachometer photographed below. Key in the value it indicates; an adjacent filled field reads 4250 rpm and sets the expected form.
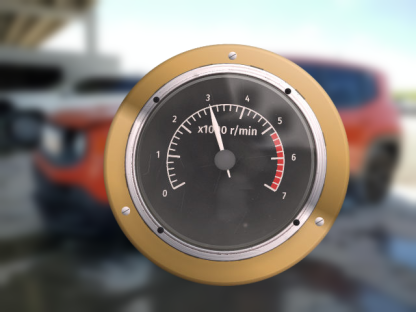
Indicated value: 3000 rpm
